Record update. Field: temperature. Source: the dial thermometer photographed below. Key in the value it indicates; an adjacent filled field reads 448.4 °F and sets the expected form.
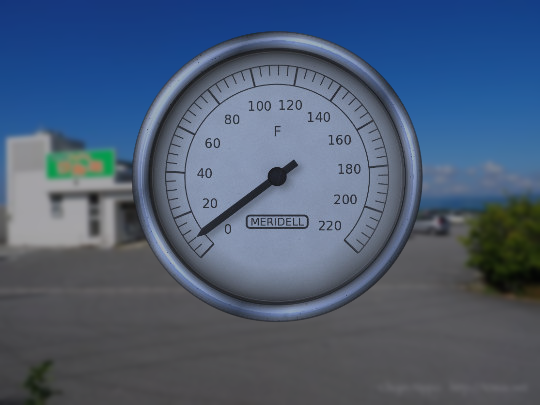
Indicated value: 8 °F
